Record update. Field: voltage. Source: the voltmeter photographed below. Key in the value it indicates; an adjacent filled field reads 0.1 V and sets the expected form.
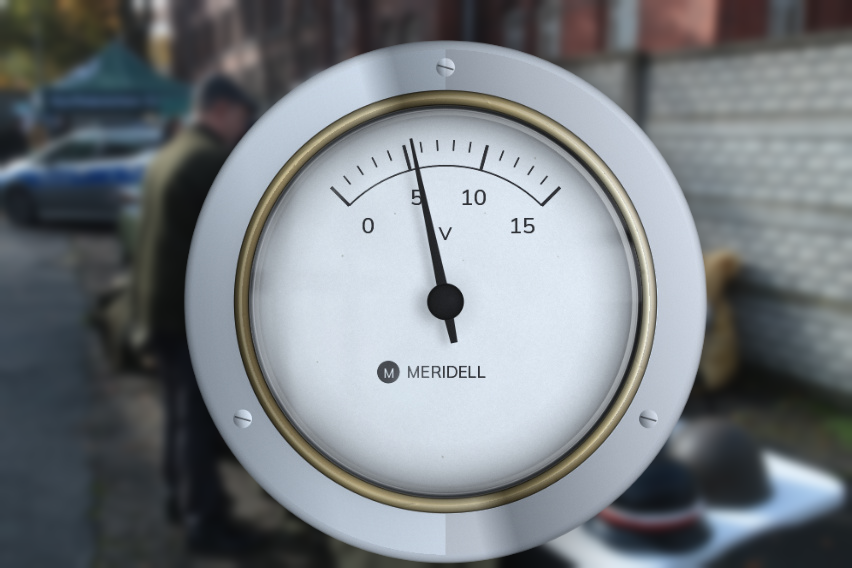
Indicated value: 5.5 V
